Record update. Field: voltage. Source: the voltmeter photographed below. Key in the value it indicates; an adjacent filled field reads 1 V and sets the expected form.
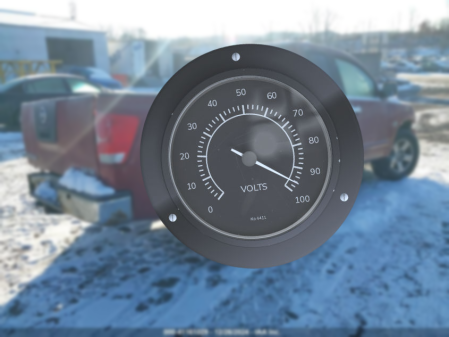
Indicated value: 96 V
